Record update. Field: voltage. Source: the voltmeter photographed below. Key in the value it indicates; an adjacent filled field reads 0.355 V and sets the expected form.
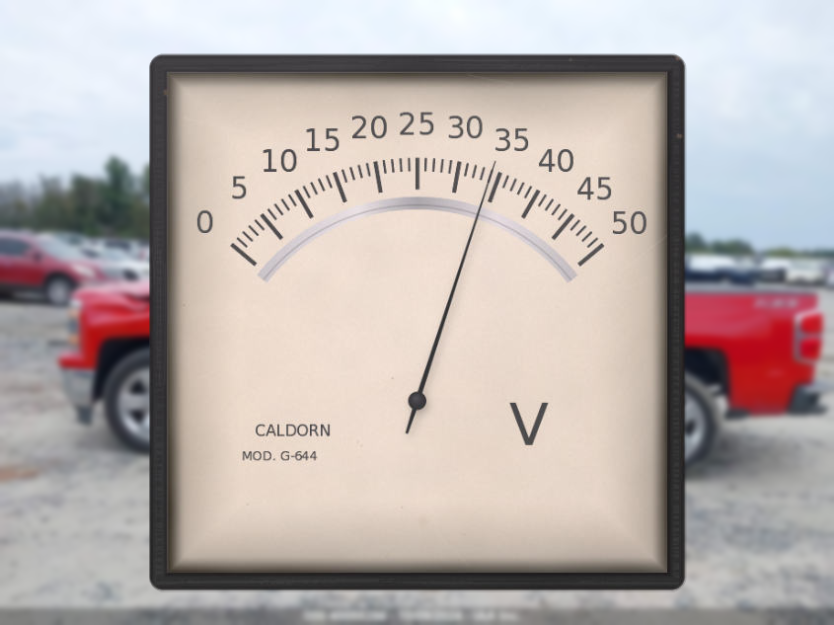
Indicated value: 34 V
